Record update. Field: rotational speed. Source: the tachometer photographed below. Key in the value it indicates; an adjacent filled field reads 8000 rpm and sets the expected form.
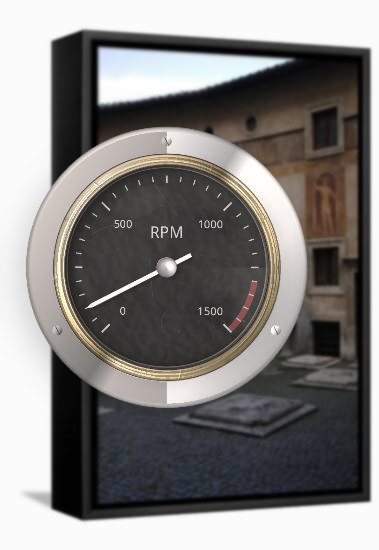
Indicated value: 100 rpm
